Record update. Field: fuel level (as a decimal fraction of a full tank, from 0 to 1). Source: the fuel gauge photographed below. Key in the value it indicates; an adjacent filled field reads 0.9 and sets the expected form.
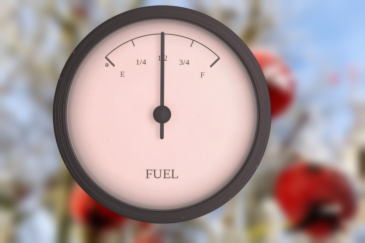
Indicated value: 0.5
